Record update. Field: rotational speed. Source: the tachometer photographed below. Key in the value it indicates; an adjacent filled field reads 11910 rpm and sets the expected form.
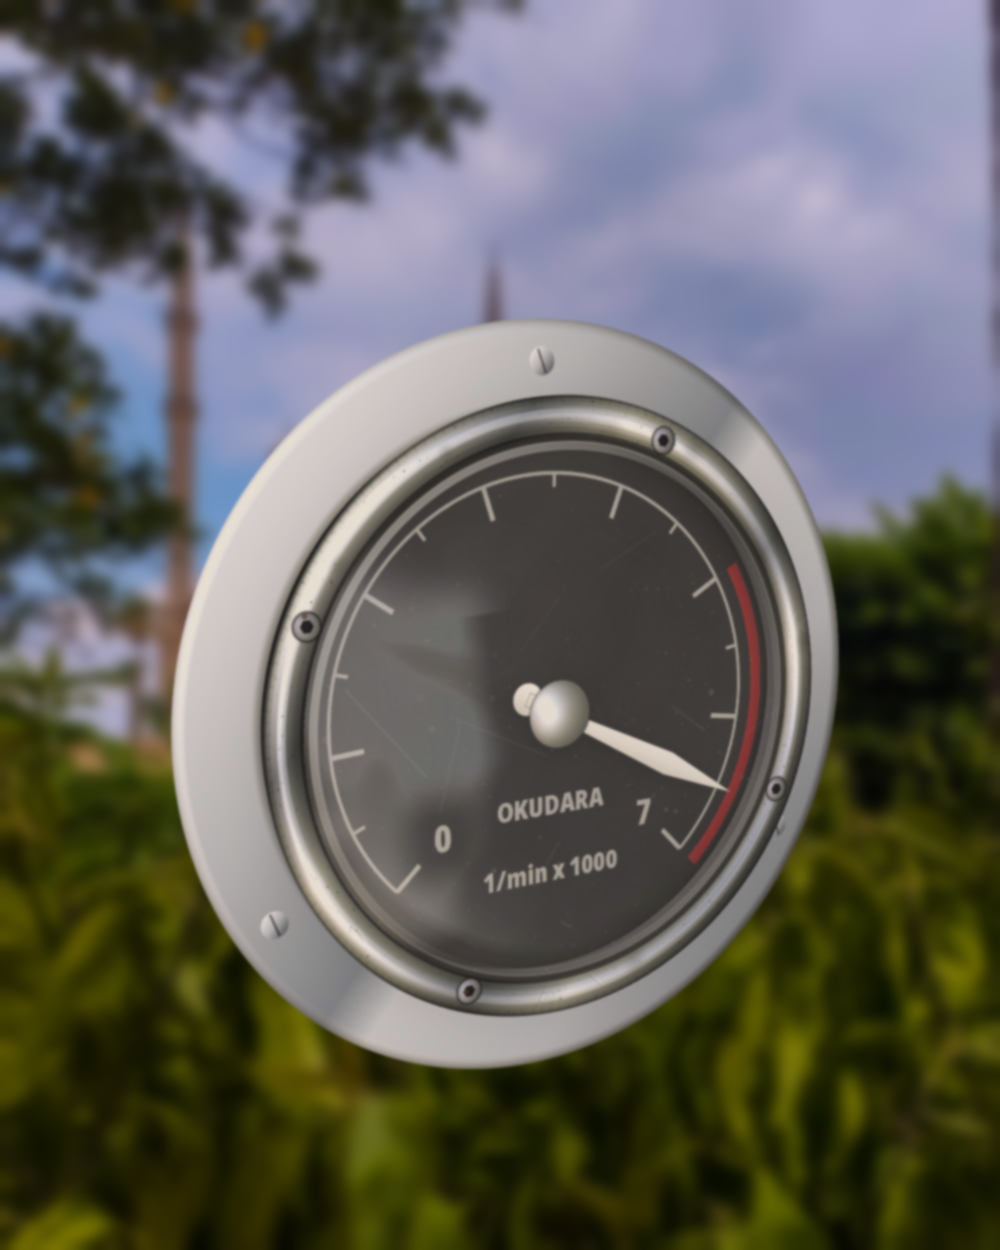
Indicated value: 6500 rpm
